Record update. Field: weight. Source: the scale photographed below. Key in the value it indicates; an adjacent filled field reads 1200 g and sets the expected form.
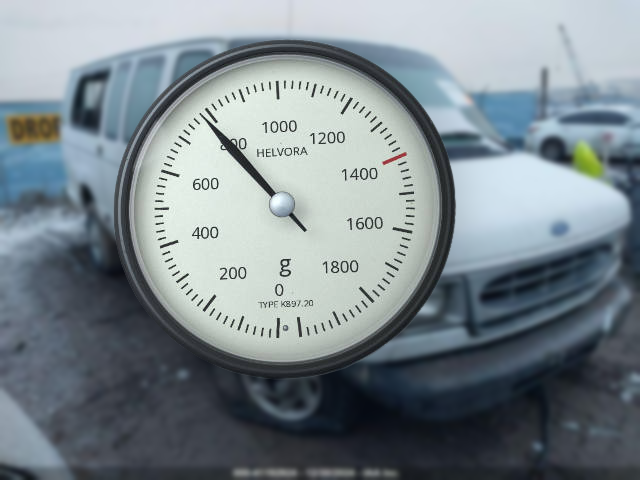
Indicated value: 780 g
